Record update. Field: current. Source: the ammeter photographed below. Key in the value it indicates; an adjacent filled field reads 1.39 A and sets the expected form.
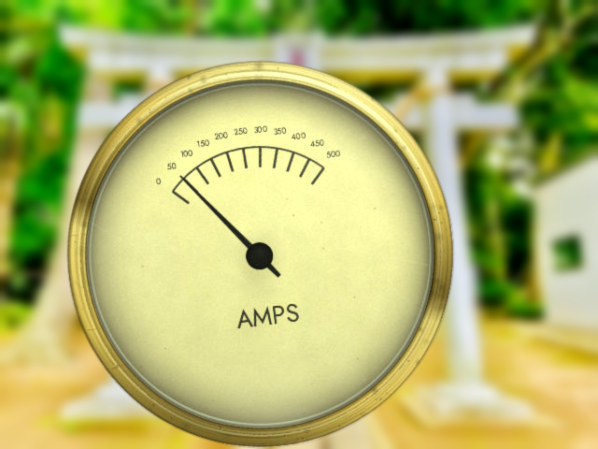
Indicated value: 50 A
